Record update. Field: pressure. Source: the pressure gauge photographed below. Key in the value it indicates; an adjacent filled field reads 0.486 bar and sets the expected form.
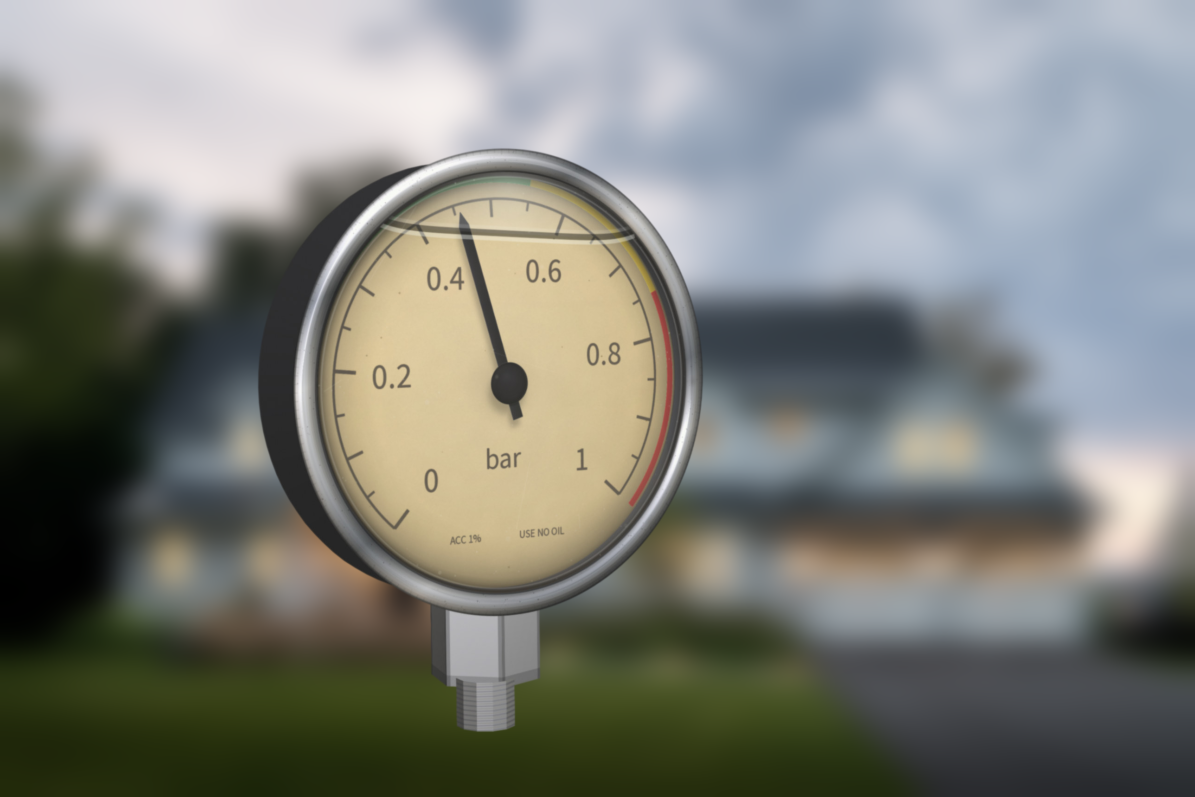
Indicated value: 0.45 bar
